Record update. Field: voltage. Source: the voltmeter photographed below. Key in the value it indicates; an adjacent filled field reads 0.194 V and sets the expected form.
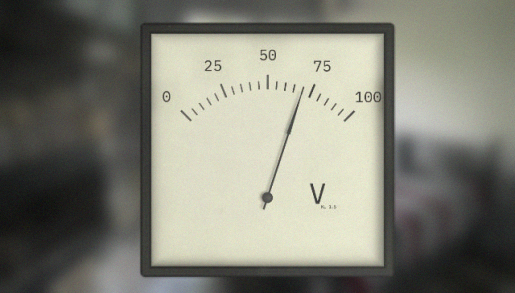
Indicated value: 70 V
